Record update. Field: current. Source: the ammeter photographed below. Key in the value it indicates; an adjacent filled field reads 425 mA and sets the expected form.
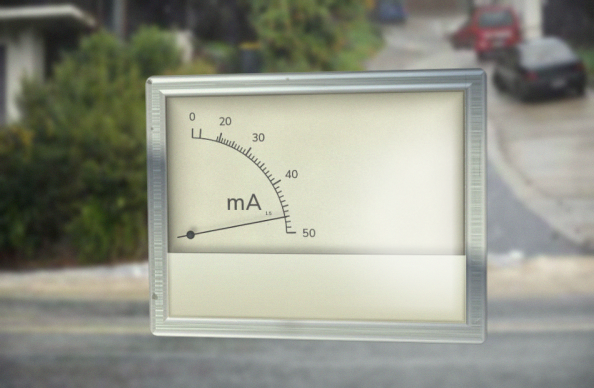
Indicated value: 47 mA
